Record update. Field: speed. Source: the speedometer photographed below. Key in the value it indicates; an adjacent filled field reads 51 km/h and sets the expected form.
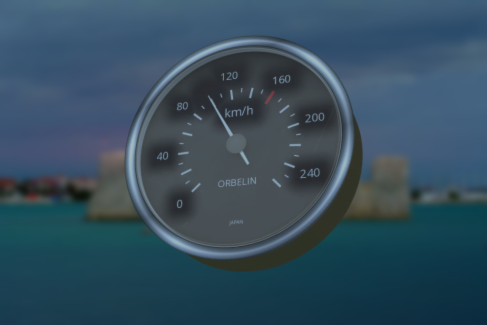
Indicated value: 100 km/h
